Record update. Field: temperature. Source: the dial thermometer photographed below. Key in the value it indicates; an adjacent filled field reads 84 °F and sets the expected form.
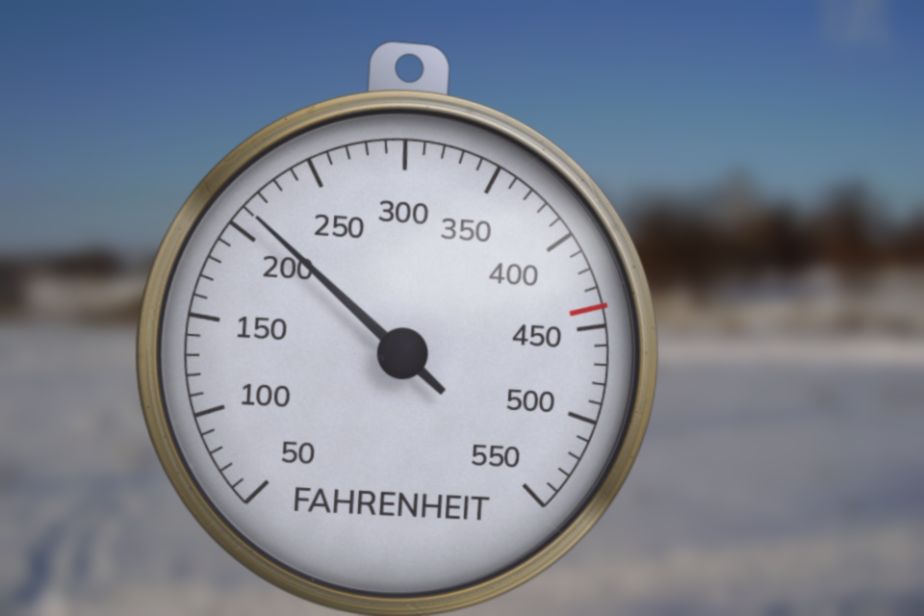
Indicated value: 210 °F
